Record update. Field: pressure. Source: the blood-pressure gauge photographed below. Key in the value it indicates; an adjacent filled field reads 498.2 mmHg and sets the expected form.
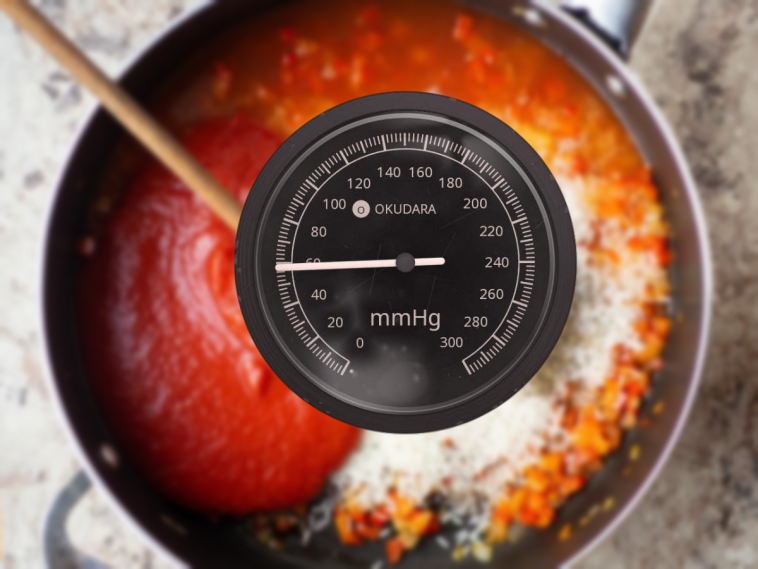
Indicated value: 58 mmHg
